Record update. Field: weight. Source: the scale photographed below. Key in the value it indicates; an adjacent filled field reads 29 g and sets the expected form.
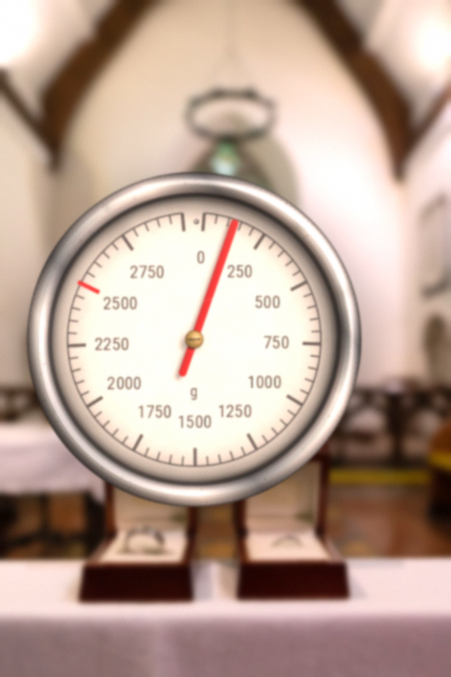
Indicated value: 125 g
